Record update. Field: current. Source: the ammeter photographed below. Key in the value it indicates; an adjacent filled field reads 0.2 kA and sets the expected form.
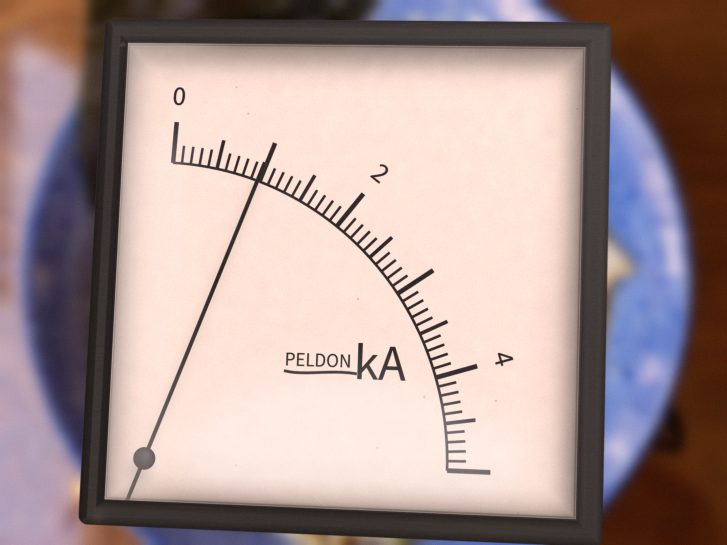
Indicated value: 1 kA
